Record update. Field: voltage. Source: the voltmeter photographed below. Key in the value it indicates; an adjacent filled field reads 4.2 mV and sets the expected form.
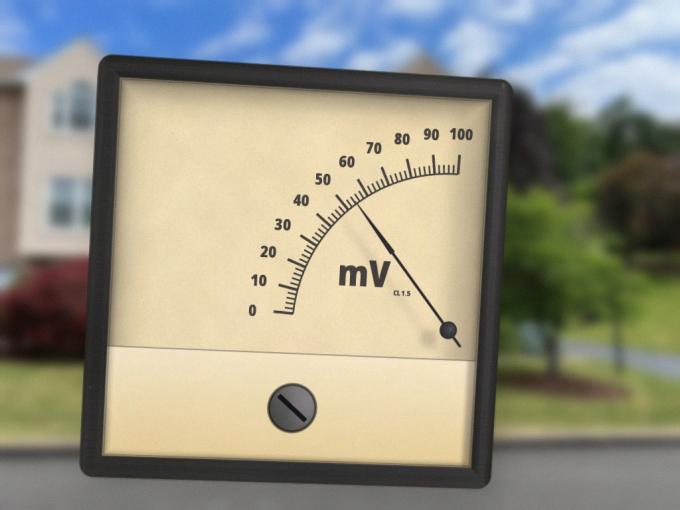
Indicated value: 54 mV
